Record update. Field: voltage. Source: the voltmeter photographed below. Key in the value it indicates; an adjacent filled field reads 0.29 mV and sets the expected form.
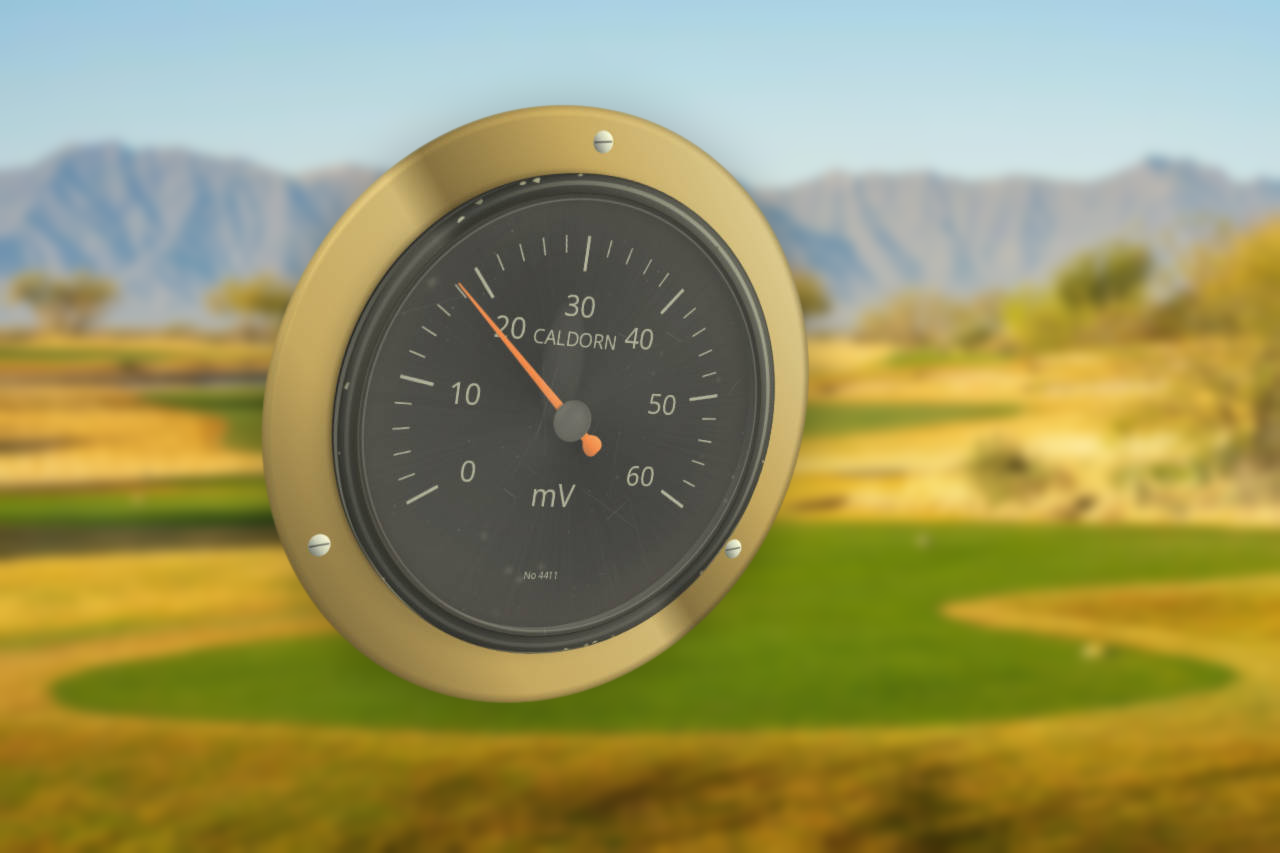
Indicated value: 18 mV
